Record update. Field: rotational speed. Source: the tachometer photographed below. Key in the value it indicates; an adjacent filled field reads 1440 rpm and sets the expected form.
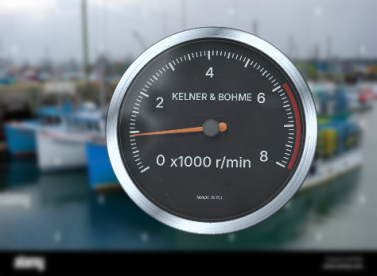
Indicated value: 900 rpm
